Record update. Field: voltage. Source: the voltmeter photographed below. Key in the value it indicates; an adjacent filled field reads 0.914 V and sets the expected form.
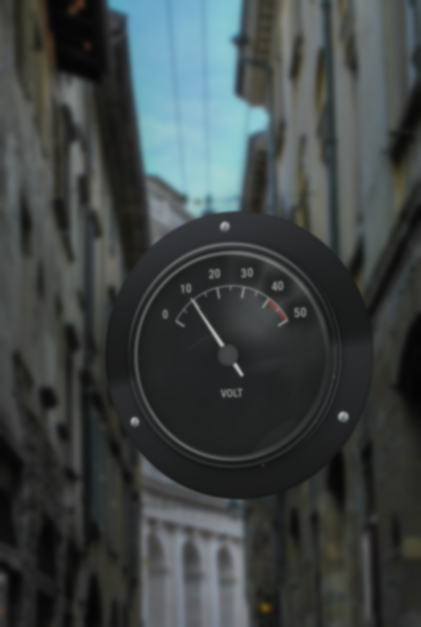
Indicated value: 10 V
